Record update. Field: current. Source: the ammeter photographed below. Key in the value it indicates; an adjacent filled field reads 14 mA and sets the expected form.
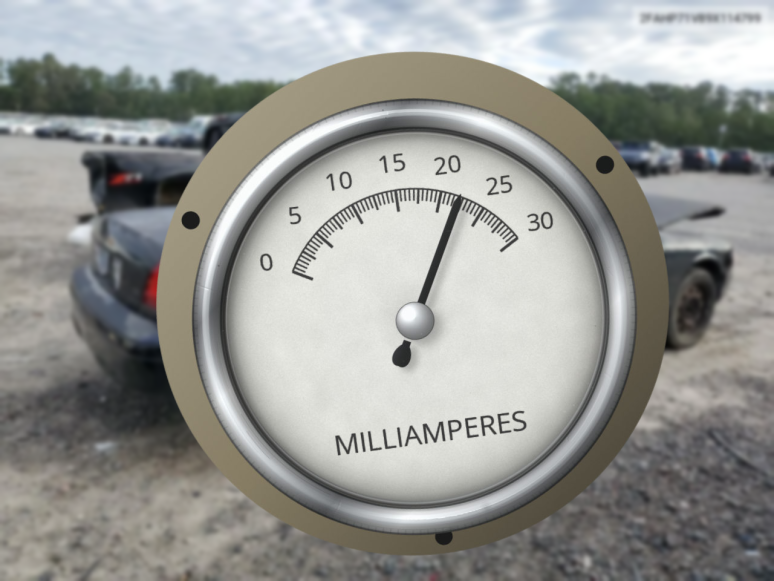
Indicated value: 22 mA
